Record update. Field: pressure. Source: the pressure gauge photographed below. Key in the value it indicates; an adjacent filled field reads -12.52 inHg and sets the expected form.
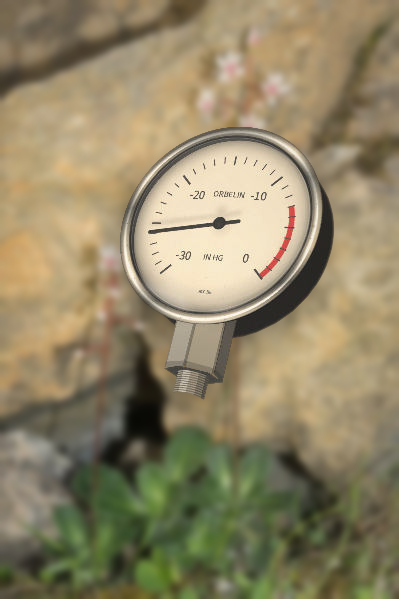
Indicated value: -26 inHg
